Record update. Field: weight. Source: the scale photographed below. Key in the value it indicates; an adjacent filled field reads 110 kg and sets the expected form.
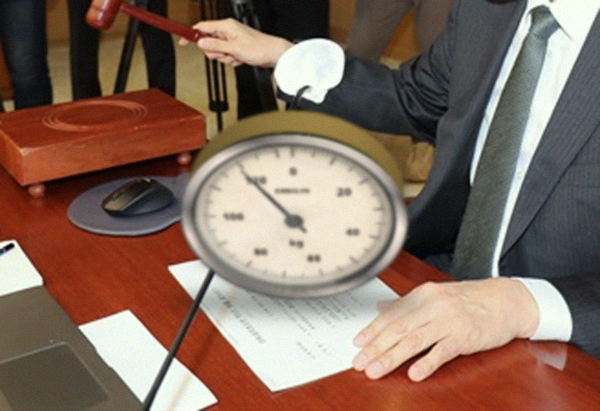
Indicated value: 120 kg
